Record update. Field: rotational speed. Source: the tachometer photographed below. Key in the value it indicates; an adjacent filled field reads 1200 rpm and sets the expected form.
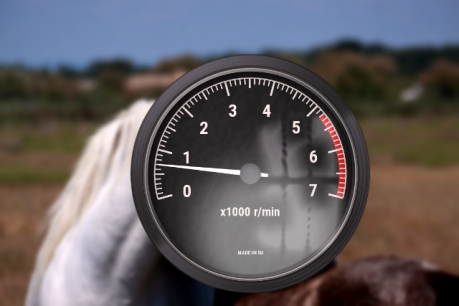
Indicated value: 700 rpm
